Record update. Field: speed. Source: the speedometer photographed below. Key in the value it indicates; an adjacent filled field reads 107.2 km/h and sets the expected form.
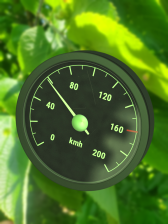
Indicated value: 60 km/h
